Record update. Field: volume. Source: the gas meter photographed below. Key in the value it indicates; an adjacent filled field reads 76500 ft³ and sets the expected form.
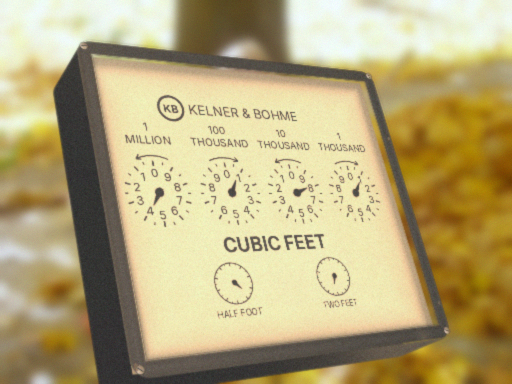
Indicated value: 408100 ft³
